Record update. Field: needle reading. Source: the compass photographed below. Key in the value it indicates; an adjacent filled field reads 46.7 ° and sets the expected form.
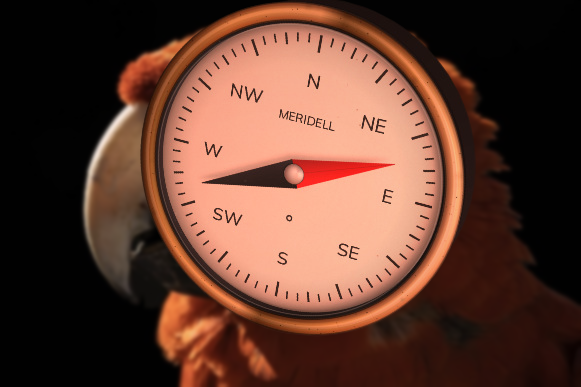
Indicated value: 70 °
